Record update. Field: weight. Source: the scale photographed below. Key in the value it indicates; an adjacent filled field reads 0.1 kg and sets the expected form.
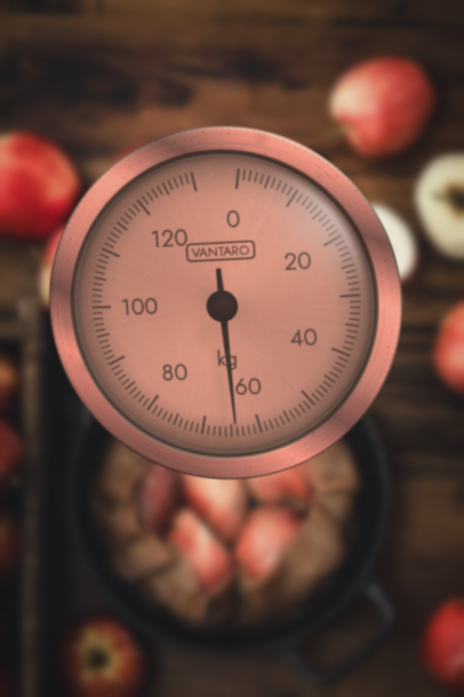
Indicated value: 64 kg
